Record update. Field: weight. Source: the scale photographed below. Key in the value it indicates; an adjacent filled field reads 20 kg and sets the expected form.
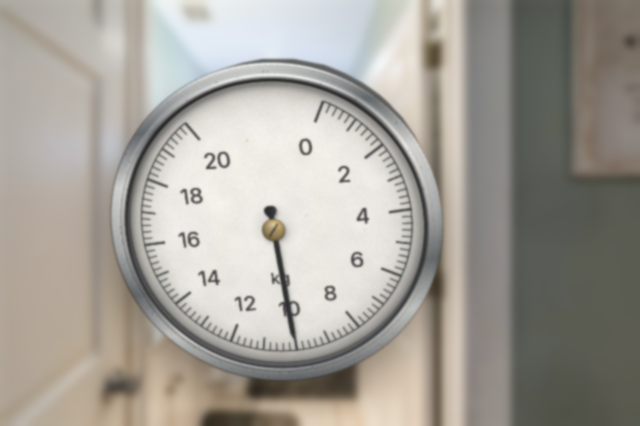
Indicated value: 10 kg
